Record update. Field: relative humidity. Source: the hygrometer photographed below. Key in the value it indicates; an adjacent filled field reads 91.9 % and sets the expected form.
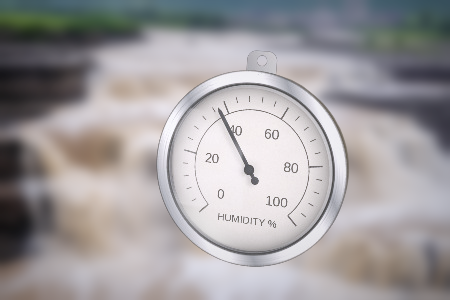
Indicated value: 38 %
